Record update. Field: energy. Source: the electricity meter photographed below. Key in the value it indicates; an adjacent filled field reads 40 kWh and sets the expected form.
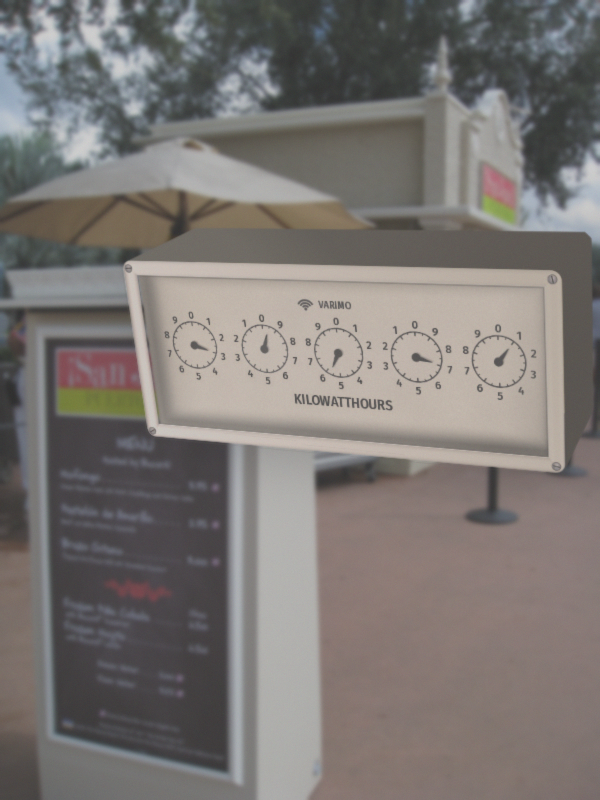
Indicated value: 29571 kWh
